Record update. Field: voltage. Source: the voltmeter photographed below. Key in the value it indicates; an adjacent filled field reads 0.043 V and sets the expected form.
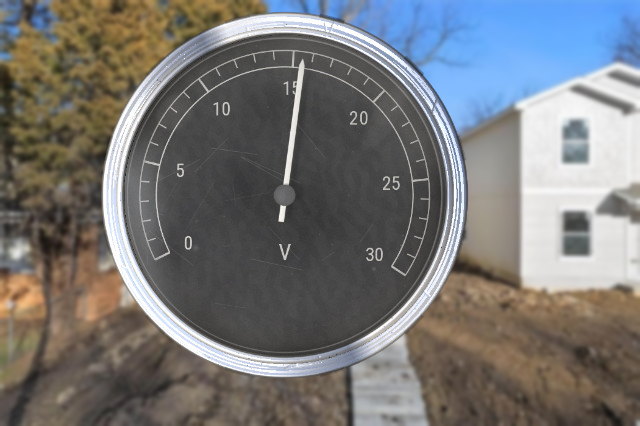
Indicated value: 15.5 V
